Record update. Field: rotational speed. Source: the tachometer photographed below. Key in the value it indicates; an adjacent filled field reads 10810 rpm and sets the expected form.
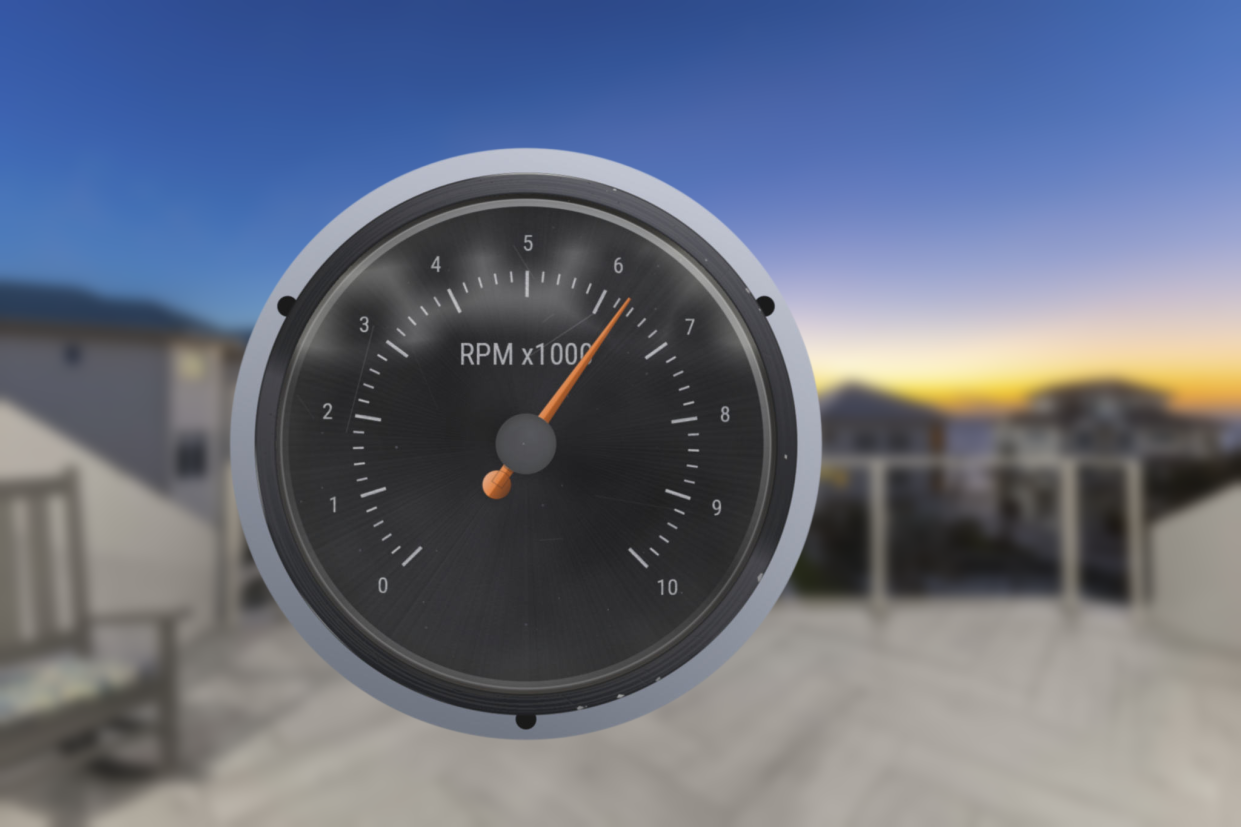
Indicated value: 6300 rpm
